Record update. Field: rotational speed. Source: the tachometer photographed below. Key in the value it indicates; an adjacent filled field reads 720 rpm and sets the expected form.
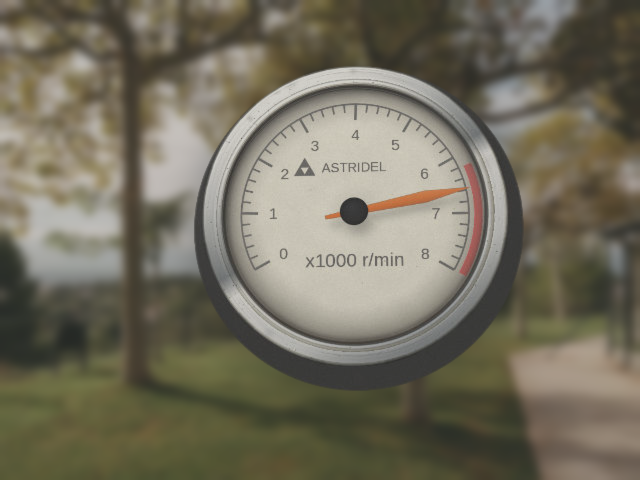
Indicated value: 6600 rpm
